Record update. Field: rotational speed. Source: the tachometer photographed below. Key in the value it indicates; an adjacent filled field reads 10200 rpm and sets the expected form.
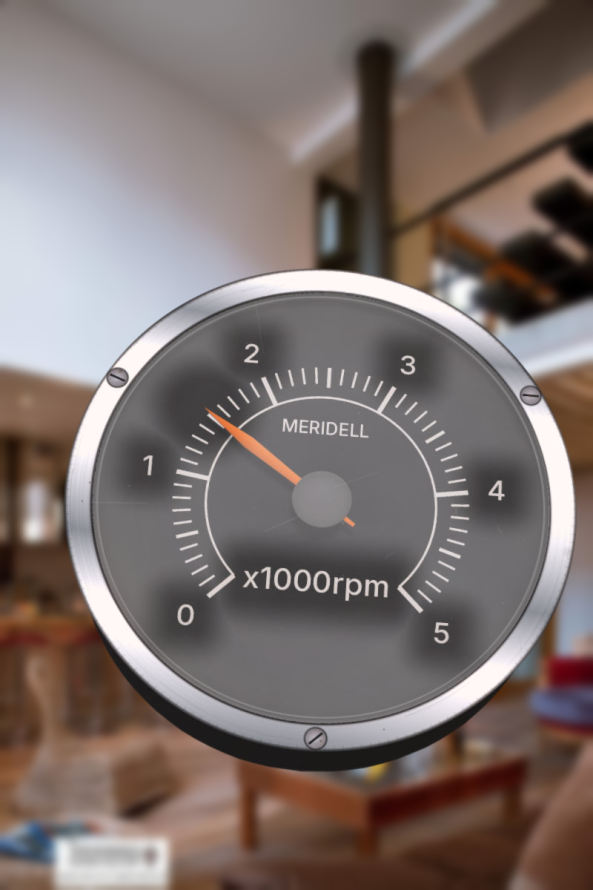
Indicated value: 1500 rpm
